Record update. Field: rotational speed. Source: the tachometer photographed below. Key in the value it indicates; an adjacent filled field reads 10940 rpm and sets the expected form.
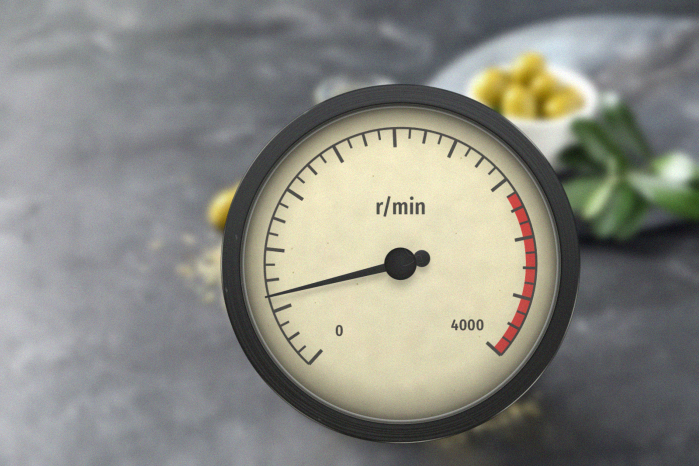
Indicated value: 500 rpm
